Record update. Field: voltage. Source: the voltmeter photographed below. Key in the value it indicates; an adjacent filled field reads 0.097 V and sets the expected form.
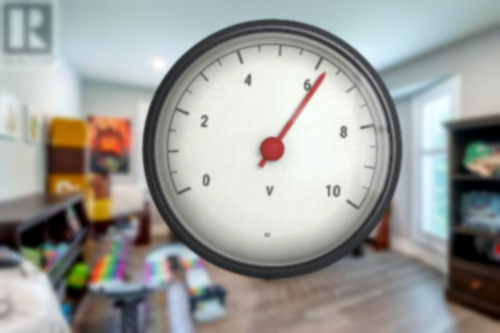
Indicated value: 6.25 V
